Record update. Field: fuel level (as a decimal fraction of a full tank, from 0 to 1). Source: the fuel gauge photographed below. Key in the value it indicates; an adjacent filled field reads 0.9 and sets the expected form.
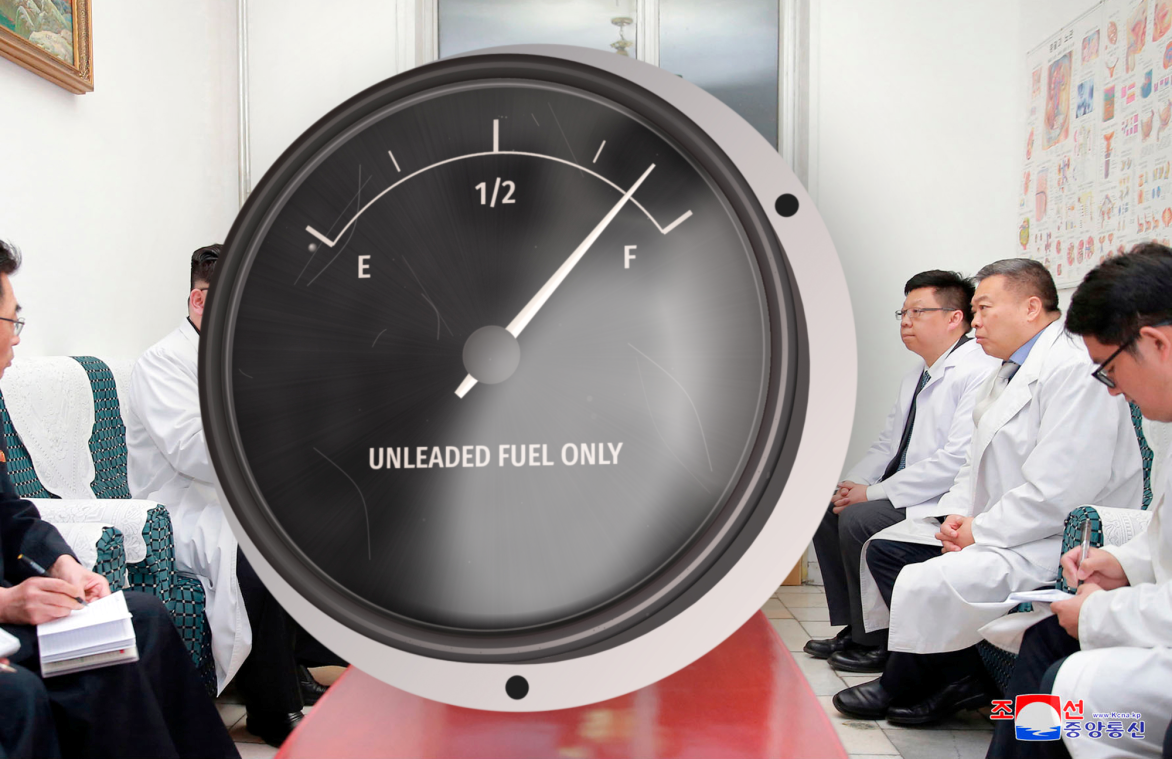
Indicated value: 0.875
